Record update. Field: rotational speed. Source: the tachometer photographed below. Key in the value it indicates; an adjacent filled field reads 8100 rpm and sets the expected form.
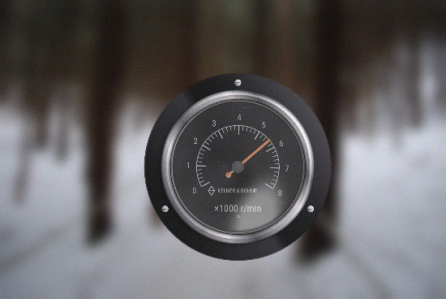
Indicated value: 5600 rpm
